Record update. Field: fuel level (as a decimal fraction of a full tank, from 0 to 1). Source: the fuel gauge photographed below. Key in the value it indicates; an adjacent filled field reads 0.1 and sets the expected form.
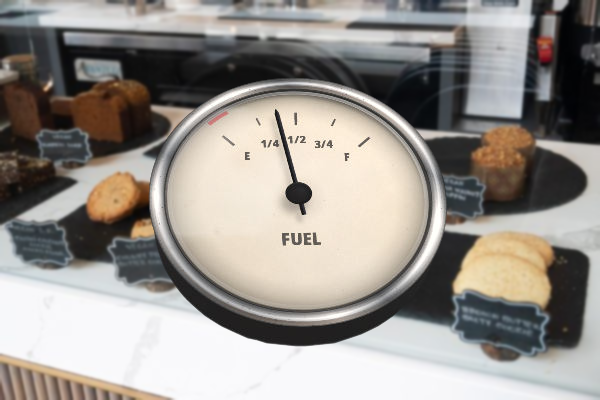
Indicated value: 0.375
